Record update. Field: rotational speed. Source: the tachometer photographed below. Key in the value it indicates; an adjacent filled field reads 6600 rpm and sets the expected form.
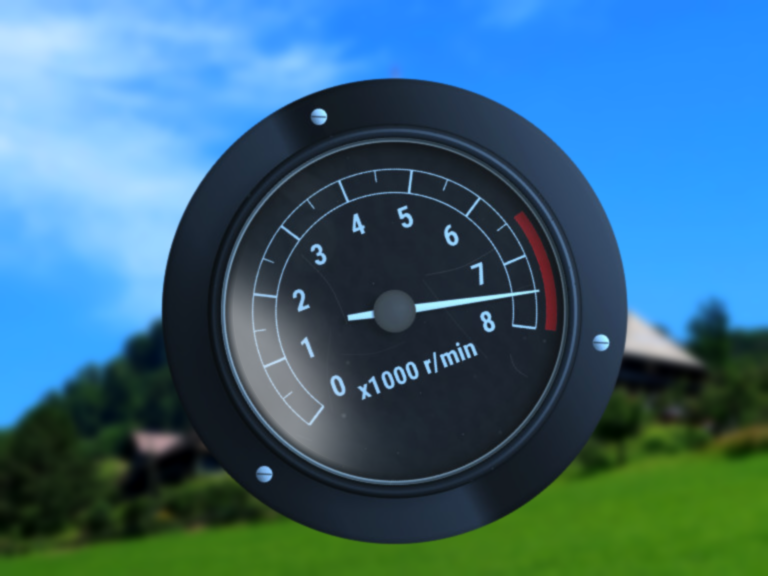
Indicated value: 7500 rpm
